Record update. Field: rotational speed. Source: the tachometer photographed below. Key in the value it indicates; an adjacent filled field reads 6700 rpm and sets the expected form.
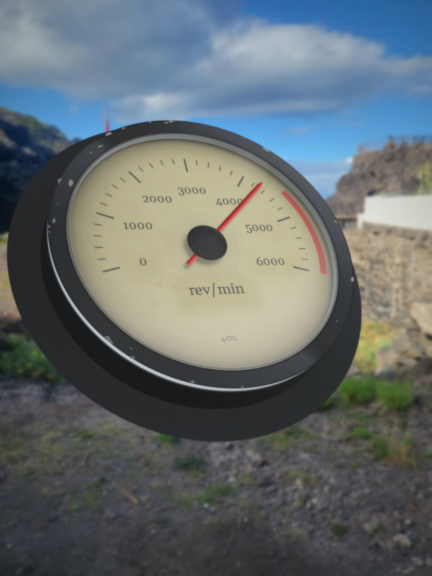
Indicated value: 4300 rpm
